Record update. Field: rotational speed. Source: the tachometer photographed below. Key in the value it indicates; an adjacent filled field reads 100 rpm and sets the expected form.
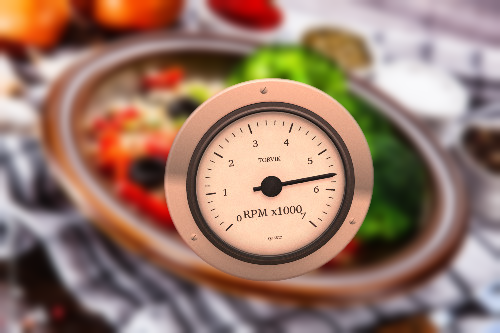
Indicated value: 5600 rpm
